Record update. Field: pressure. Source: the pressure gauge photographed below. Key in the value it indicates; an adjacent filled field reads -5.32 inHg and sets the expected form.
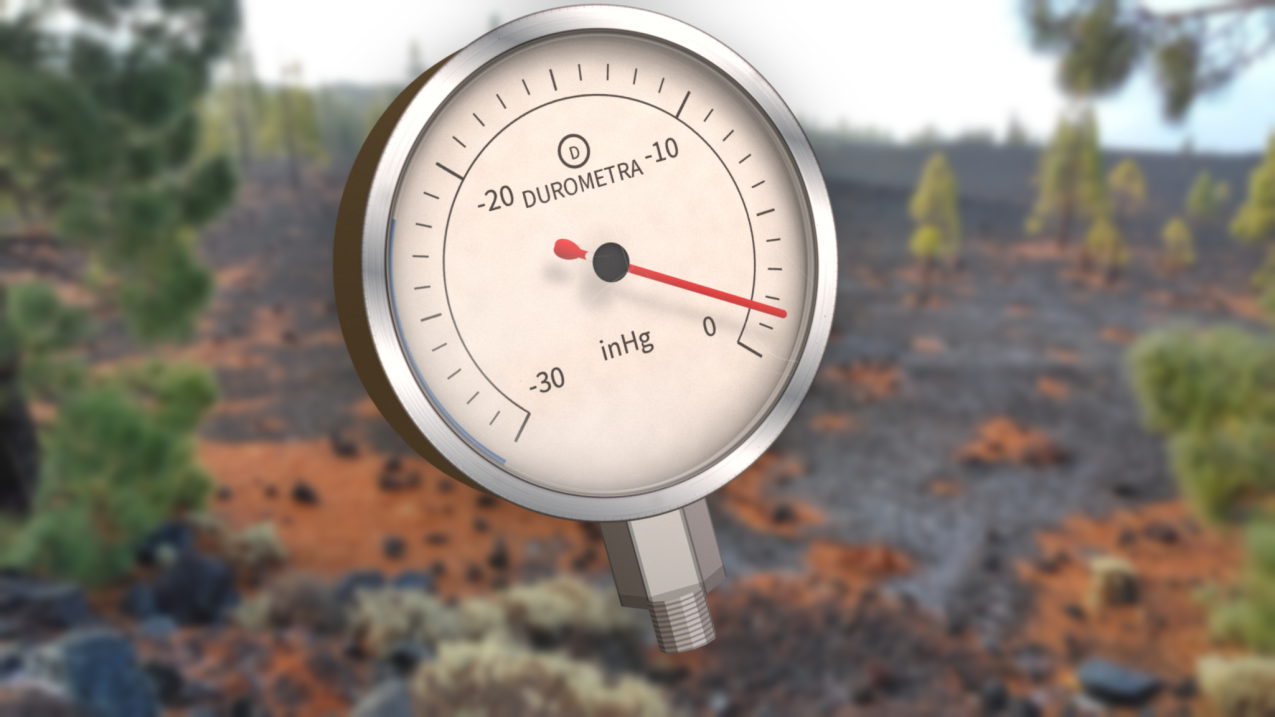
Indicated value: -1.5 inHg
